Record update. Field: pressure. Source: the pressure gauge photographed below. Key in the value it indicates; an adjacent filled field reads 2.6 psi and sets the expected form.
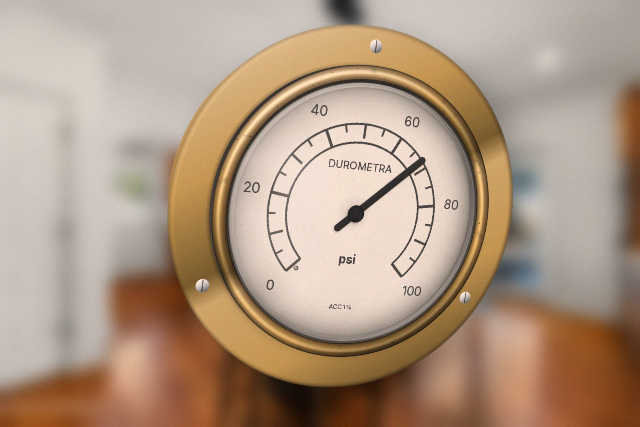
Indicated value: 67.5 psi
